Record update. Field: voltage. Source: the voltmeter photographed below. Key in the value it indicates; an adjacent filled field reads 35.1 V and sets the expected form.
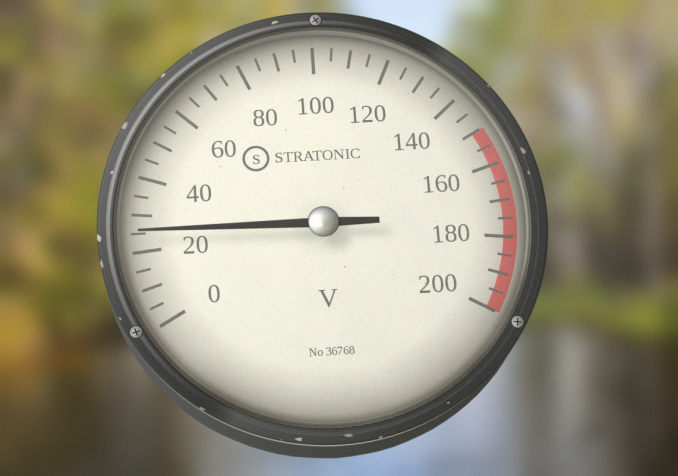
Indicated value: 25 V
